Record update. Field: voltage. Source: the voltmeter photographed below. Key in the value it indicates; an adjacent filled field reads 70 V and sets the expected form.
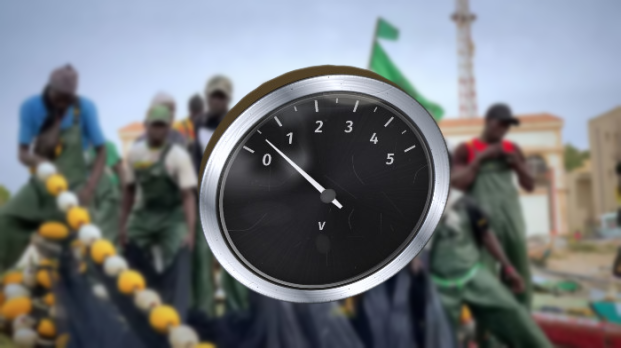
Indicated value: 0.5 V
